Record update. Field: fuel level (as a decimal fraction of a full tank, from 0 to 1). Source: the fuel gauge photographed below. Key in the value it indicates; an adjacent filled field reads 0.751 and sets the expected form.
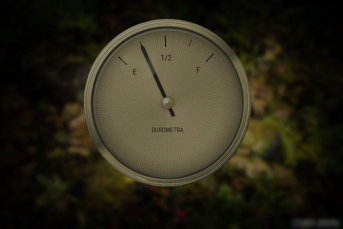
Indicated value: 0.25
